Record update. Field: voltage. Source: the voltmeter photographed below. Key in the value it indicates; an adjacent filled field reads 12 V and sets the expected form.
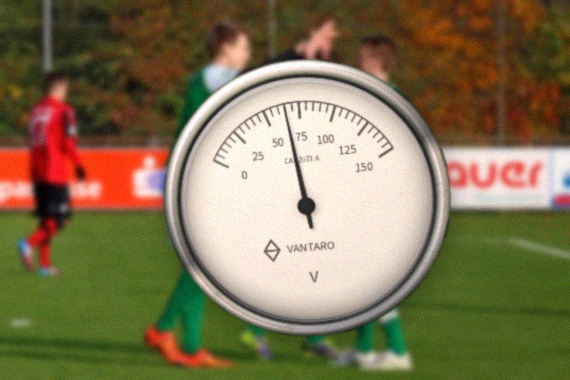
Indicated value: 65 V
